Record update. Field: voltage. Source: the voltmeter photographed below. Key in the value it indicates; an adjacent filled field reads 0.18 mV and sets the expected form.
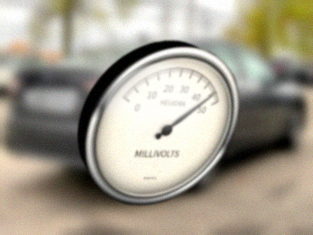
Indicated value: 45 mV
